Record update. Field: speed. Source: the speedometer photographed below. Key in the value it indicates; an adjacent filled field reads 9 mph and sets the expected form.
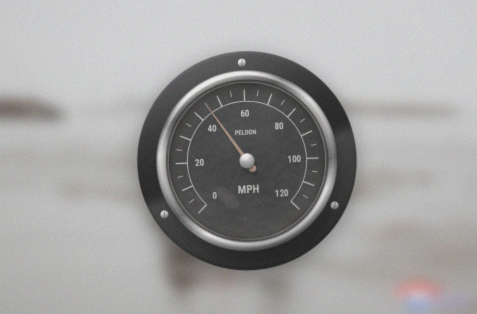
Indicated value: 45 mph
